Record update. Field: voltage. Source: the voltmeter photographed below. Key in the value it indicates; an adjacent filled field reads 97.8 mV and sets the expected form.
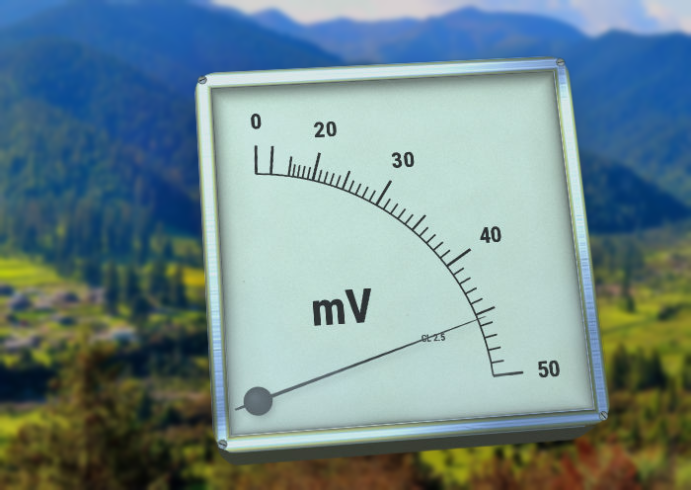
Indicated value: 45.5 mV
